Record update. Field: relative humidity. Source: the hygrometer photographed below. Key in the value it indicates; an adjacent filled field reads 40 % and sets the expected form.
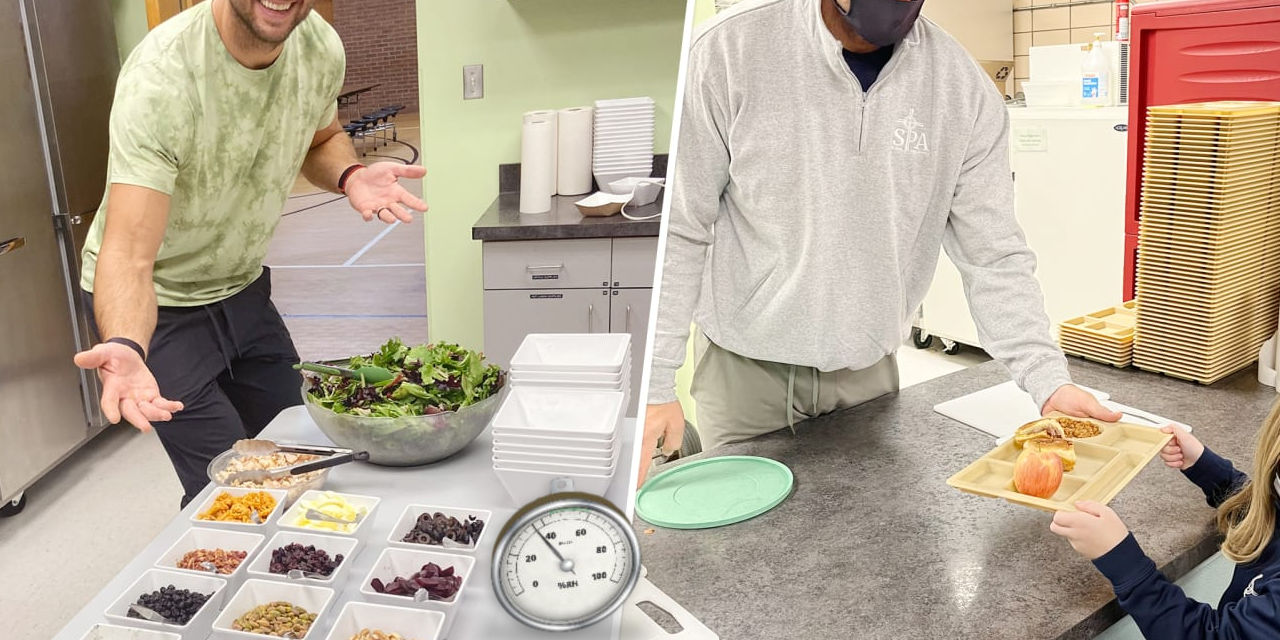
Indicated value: 36 %
